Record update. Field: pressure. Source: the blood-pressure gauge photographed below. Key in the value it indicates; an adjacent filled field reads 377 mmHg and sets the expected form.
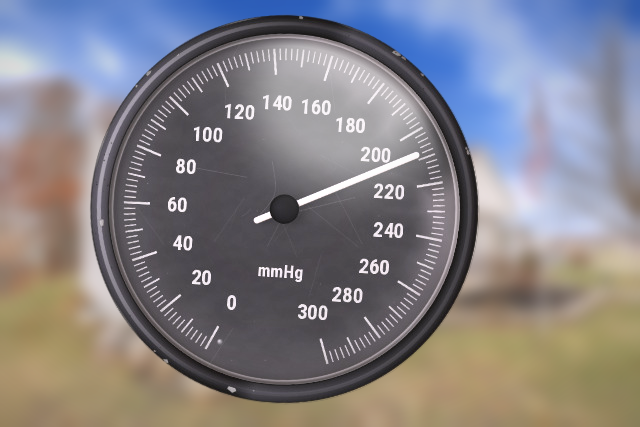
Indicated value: 208 mmHg
